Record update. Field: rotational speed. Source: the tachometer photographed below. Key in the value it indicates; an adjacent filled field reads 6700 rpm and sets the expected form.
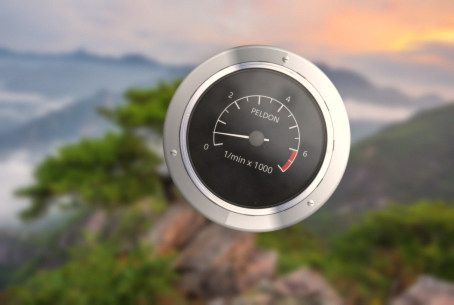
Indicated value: 500 rpm
